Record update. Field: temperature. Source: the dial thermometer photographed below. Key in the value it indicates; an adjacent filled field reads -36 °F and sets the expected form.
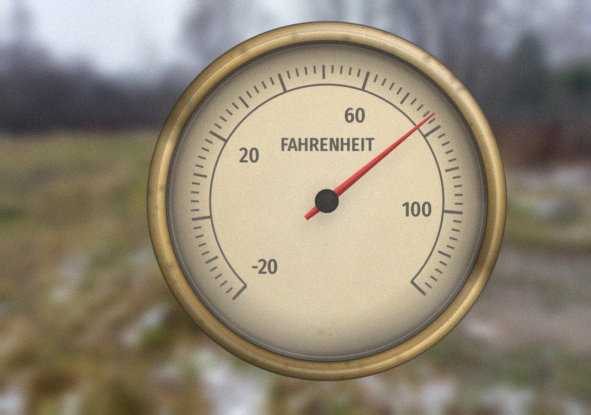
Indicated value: 77 °F
